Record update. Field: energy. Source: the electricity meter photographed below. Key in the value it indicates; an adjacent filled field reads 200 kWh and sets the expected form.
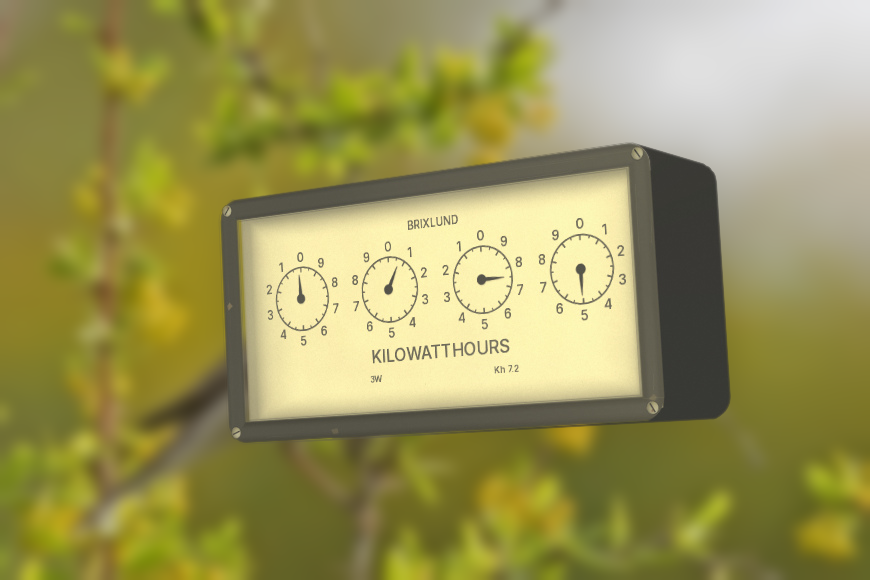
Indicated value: 75 kWh
